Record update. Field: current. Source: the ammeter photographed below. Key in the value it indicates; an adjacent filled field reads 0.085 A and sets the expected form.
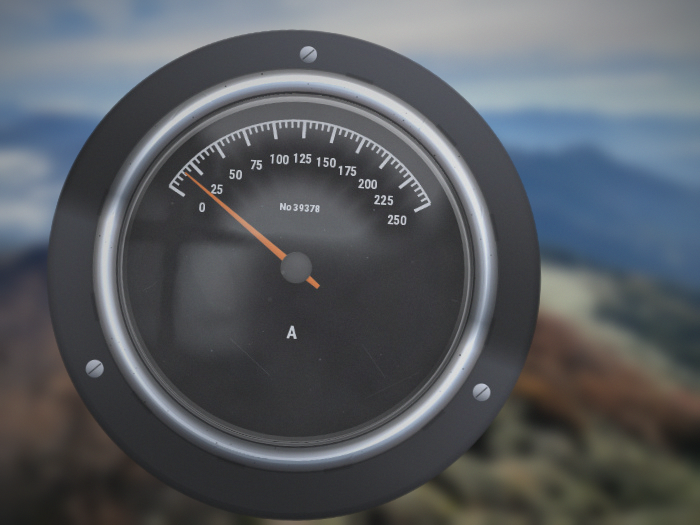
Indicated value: 15 A
